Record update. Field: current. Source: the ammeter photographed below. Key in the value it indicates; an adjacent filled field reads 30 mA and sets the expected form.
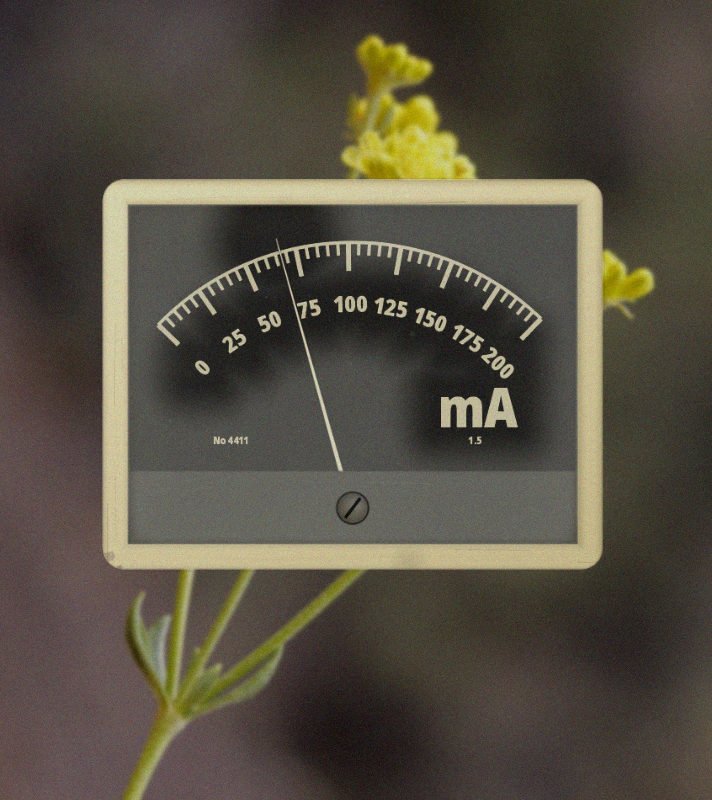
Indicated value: 67.5 mA
